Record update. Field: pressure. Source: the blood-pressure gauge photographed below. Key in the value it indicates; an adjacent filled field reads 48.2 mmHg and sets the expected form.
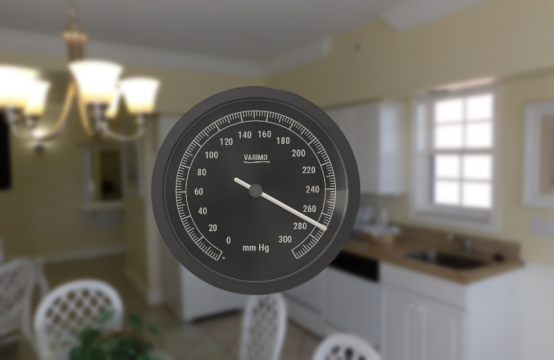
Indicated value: 270 mmHg
